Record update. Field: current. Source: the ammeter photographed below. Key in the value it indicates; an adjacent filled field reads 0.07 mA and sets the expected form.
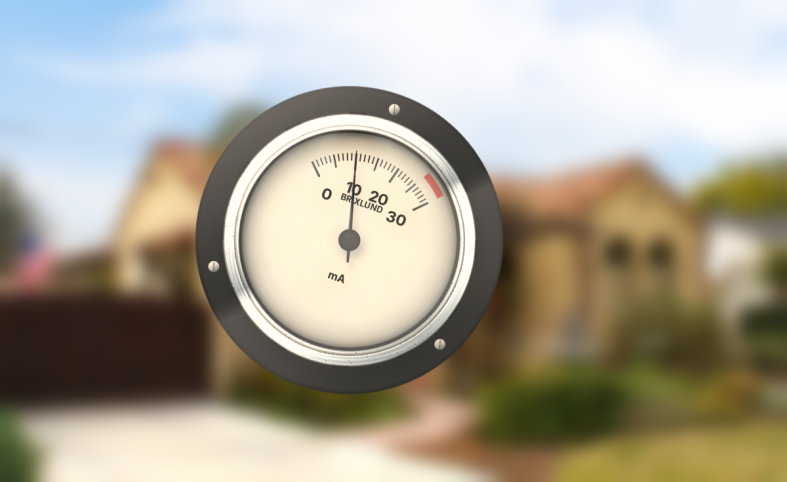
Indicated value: 10 mA
